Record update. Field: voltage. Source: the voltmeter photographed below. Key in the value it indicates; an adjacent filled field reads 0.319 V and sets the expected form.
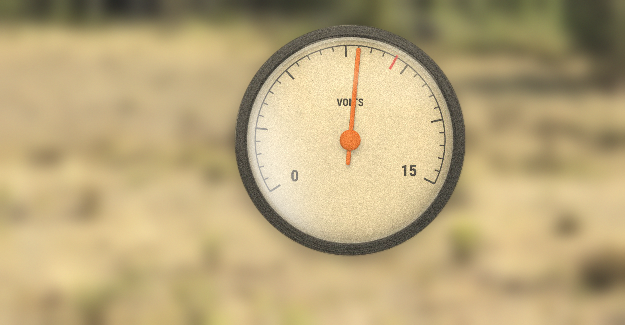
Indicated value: 8 V
